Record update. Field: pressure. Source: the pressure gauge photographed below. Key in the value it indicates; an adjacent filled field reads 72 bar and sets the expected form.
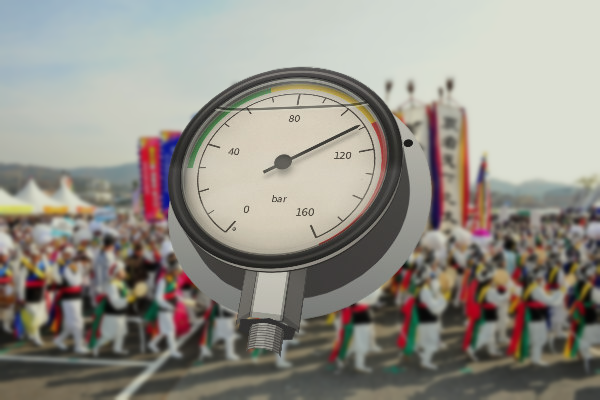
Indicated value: 110 bar
